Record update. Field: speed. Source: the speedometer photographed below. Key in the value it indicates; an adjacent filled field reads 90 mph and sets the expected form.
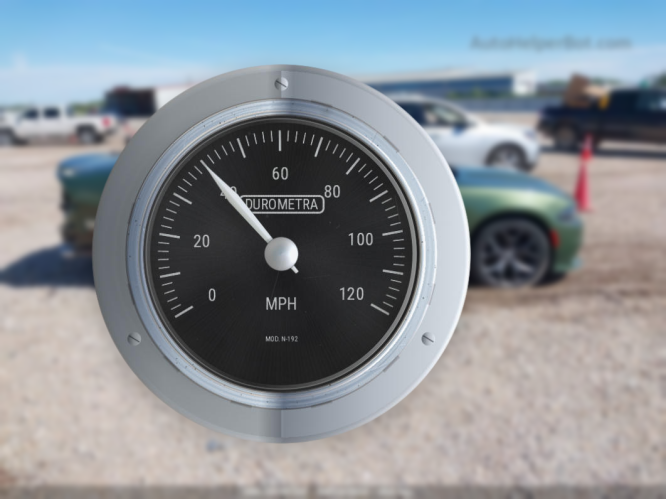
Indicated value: 40 mph
